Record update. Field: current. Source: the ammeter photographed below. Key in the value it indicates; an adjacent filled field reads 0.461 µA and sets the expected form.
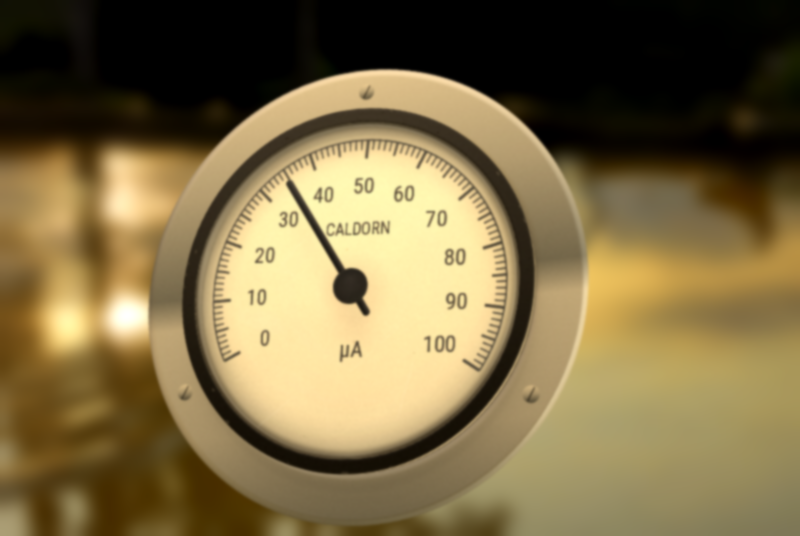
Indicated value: 35 µA
